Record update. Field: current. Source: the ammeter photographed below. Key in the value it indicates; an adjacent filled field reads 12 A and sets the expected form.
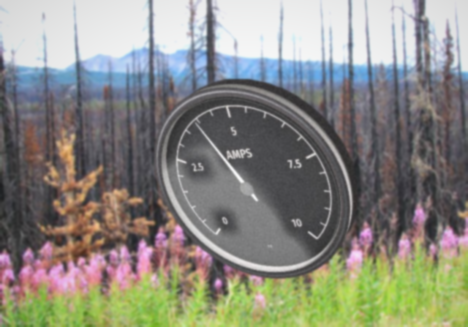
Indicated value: 4 A
